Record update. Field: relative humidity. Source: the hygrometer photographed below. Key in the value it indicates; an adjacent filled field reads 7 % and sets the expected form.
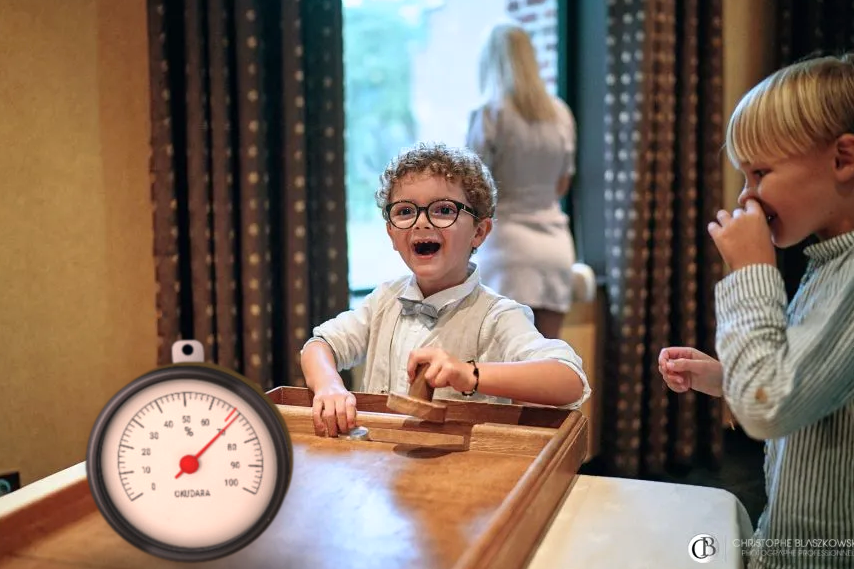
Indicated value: 70 %
